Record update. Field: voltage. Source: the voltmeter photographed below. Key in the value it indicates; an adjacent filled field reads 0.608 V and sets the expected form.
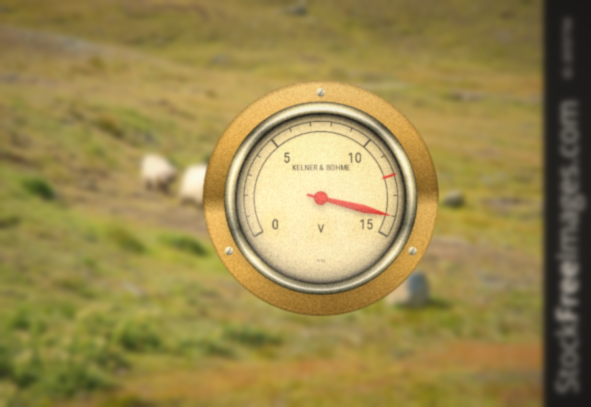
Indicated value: 14 V
